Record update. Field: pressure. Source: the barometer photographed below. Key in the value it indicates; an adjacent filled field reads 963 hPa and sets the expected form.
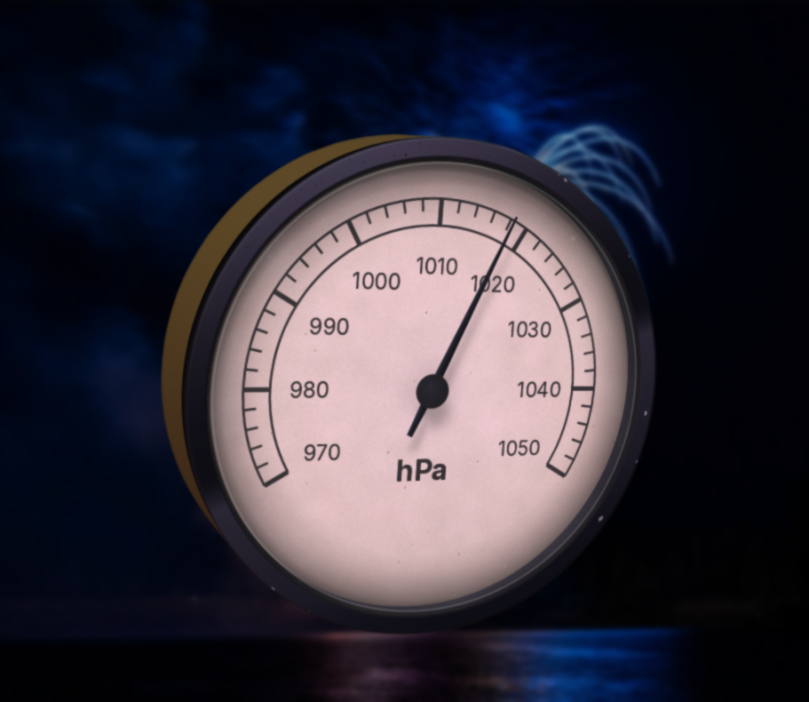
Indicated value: 1018 hPa
